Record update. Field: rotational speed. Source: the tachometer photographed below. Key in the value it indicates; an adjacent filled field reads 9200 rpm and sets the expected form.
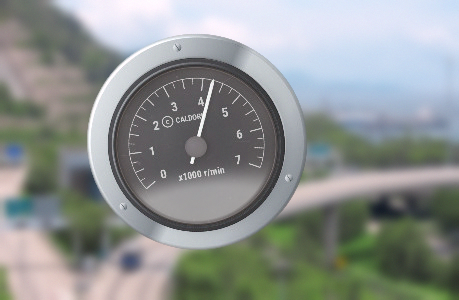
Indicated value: 4250 rpm
